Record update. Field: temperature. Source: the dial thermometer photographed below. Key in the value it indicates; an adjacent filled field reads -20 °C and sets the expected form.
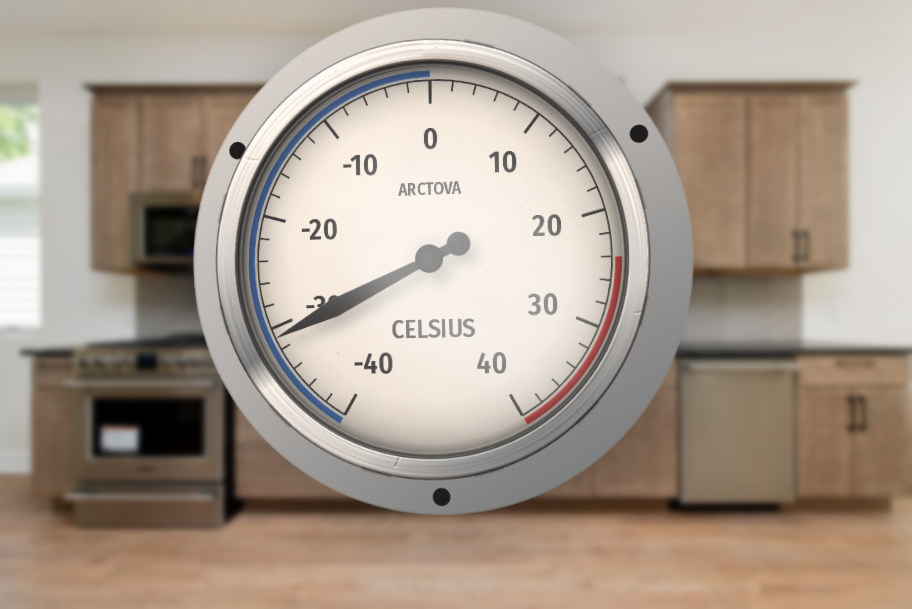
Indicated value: -31 °C
